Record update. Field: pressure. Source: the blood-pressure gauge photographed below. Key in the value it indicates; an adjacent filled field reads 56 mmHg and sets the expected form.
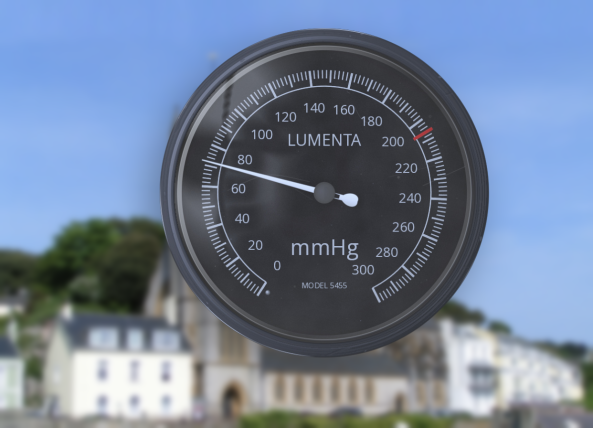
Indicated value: 72 mmHg
